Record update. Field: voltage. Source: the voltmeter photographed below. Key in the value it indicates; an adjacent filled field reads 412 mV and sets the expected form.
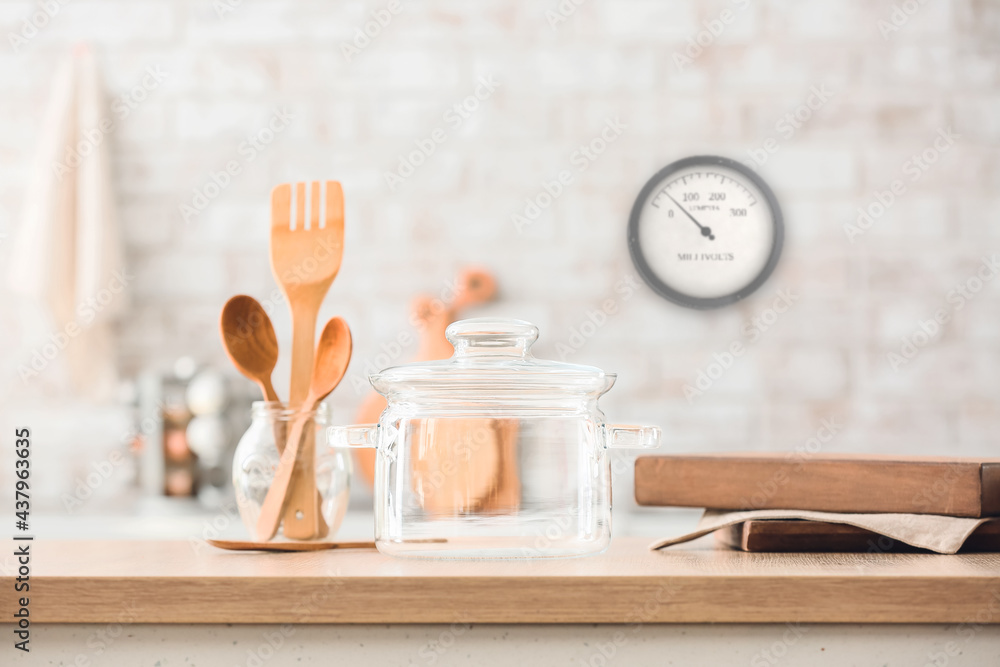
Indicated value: 40 mV
